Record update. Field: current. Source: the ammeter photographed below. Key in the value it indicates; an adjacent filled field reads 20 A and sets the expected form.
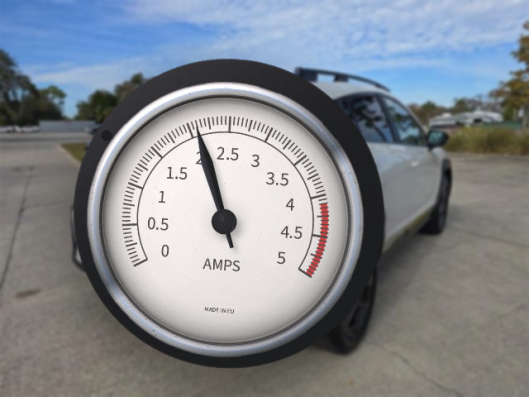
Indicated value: 2.1 A
